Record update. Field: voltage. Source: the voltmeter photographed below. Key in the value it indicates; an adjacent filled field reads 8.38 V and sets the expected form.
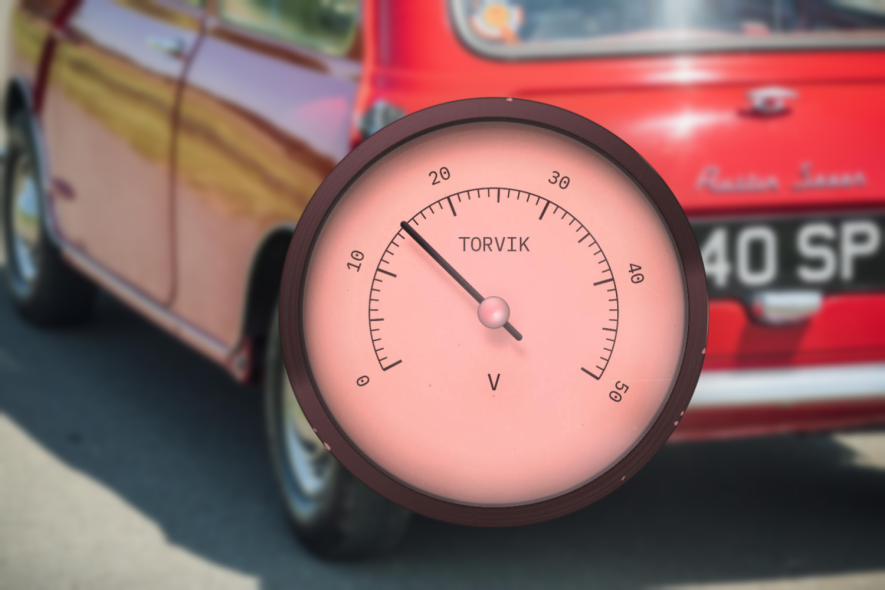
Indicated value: 15 V
